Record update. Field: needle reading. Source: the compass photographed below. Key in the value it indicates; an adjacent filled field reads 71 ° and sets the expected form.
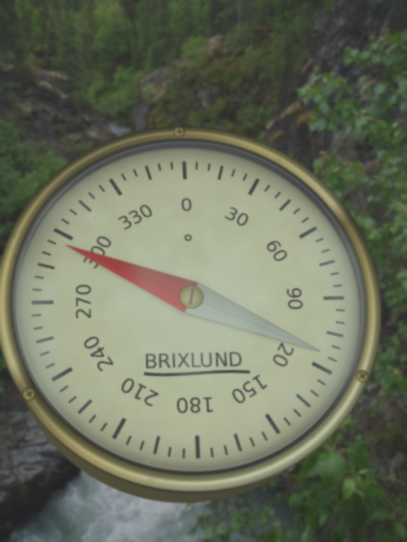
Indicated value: 295 °
